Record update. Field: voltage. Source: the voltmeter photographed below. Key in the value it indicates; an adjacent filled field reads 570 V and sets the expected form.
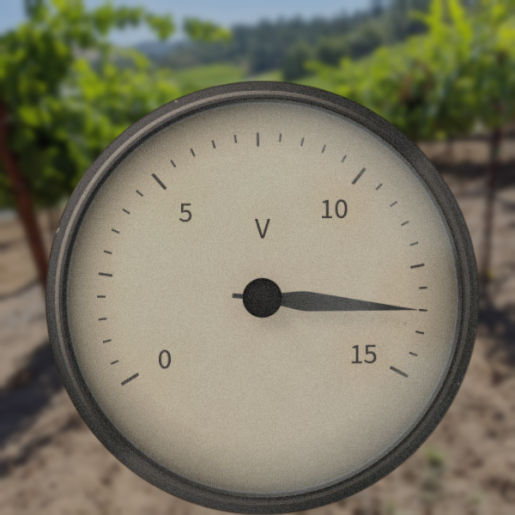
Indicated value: 13.5 V
